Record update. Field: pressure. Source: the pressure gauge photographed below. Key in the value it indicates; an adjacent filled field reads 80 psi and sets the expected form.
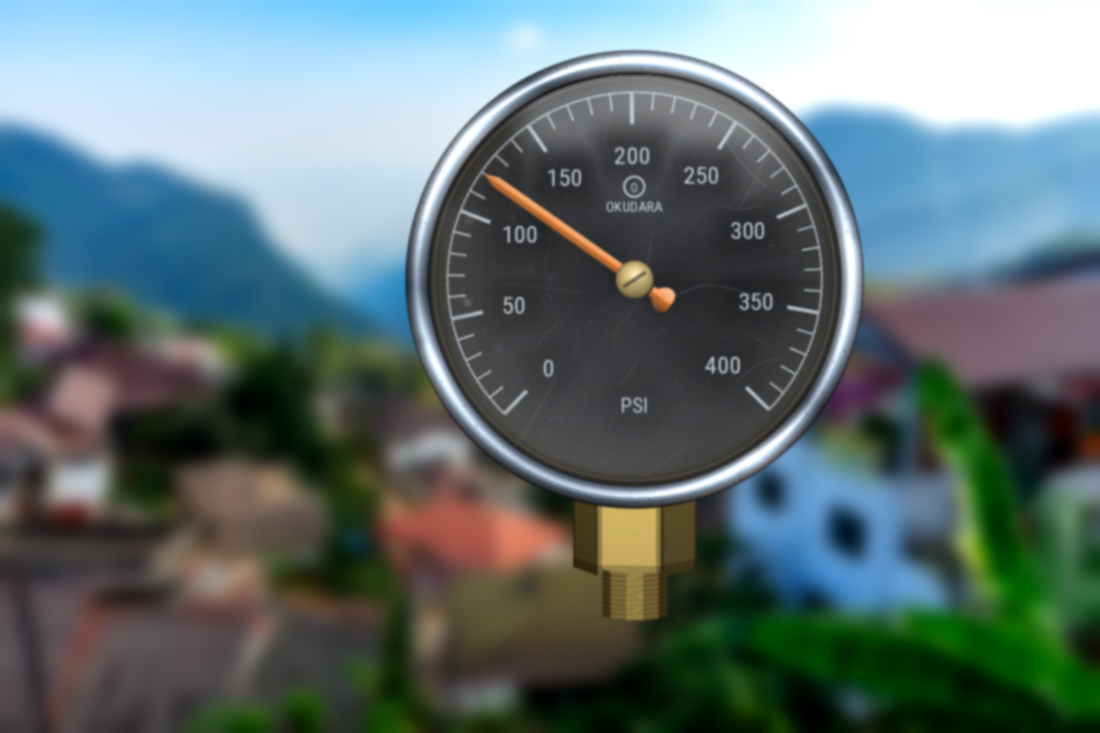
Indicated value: 120 psi
